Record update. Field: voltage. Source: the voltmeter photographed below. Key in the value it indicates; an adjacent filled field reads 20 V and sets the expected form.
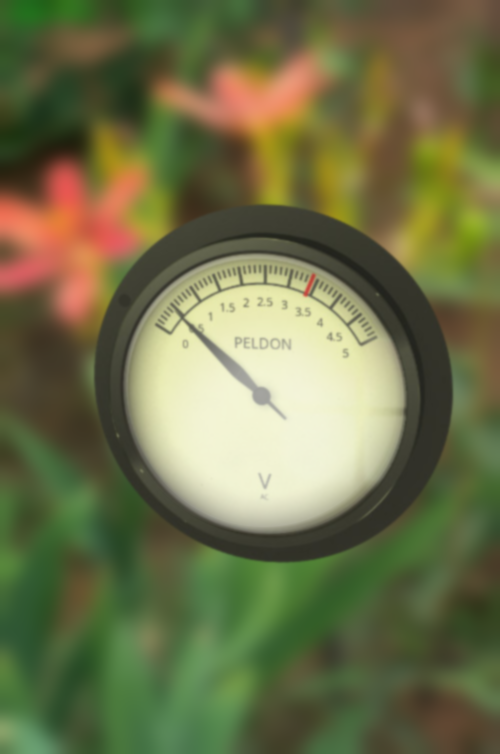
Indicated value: 0.5 V
